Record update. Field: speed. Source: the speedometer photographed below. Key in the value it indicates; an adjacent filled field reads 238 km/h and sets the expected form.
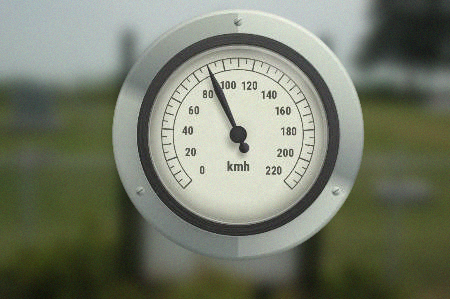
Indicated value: 90 km/h
